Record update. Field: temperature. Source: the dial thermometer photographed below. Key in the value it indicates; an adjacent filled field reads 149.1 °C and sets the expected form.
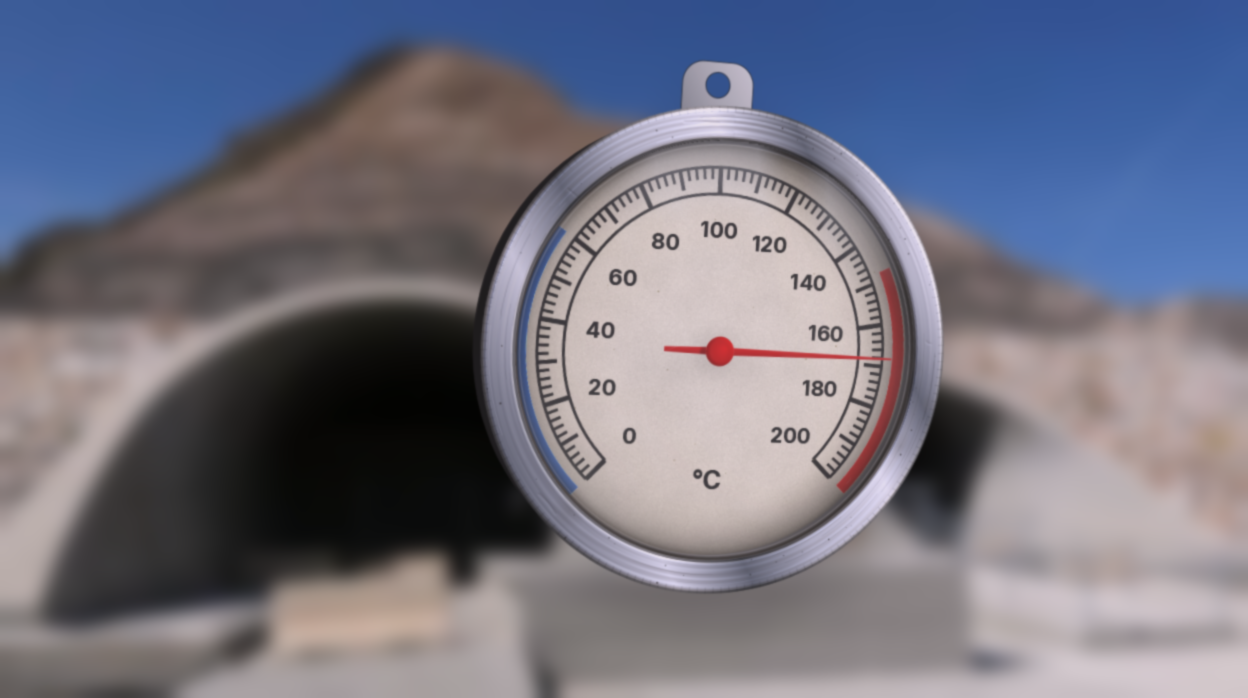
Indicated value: 168 °C
